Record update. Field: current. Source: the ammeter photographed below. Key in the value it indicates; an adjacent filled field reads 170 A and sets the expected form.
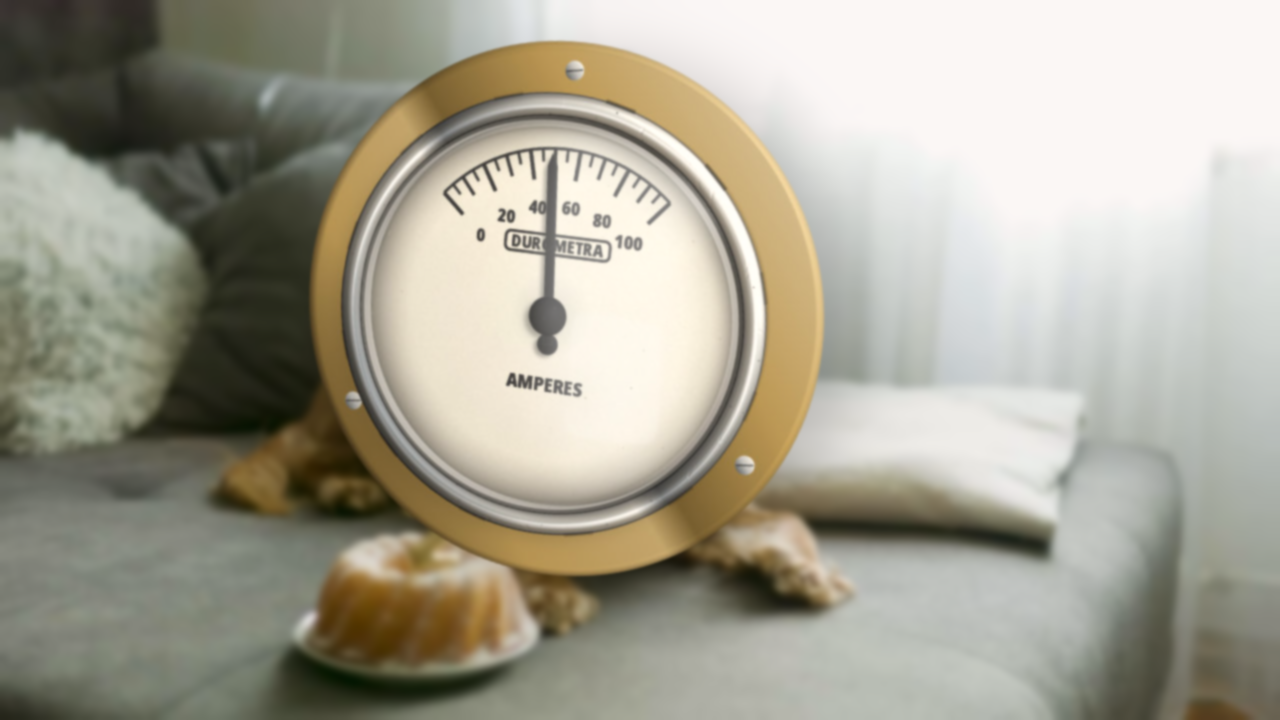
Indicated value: 50 A
